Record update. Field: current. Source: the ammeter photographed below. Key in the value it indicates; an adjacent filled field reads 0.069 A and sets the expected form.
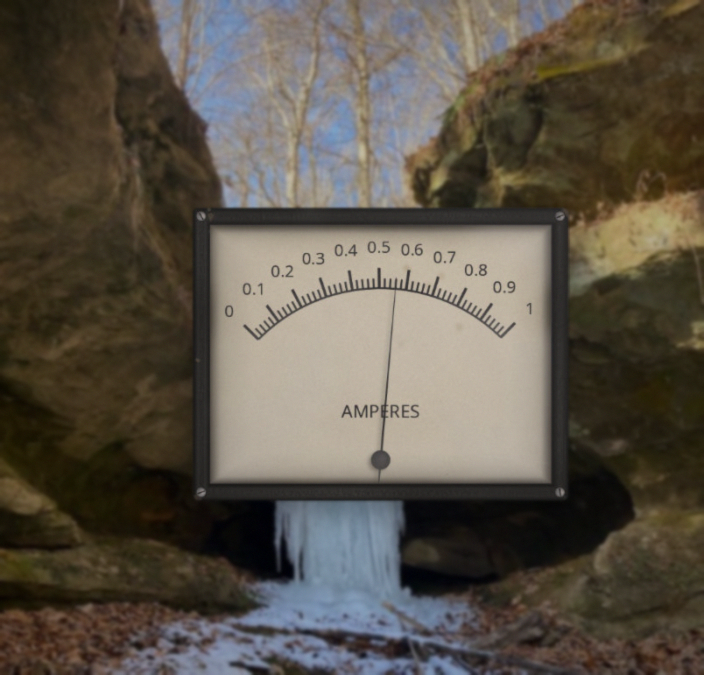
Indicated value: 0.56 A
